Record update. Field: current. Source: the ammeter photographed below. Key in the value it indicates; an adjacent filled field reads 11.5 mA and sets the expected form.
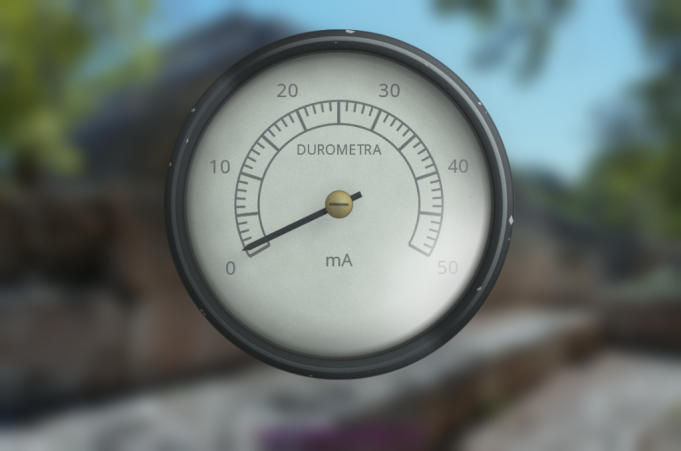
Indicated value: 1 mA
